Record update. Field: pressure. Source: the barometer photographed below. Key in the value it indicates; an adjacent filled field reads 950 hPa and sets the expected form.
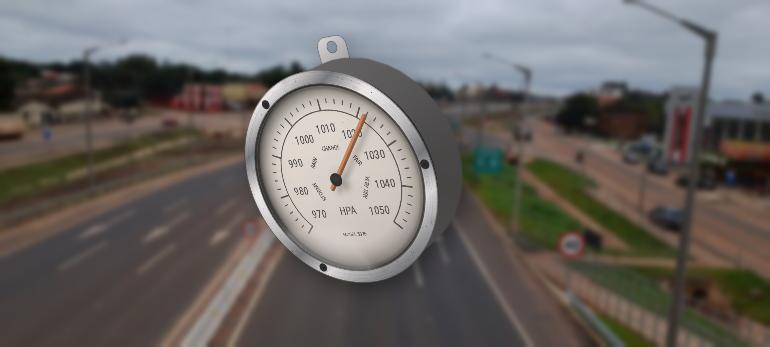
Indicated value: 1022 hPa
